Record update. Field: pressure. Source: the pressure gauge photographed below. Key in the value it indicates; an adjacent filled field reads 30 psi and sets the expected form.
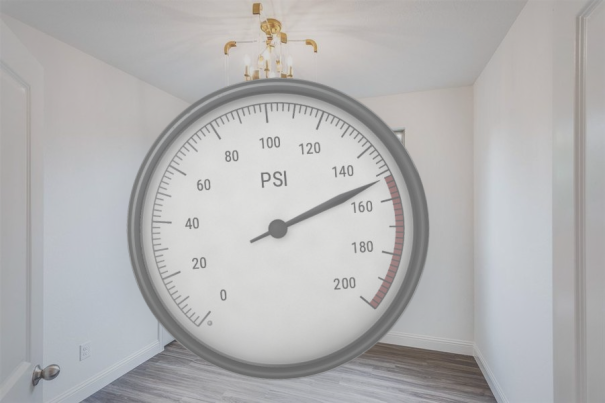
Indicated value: 152 psi
